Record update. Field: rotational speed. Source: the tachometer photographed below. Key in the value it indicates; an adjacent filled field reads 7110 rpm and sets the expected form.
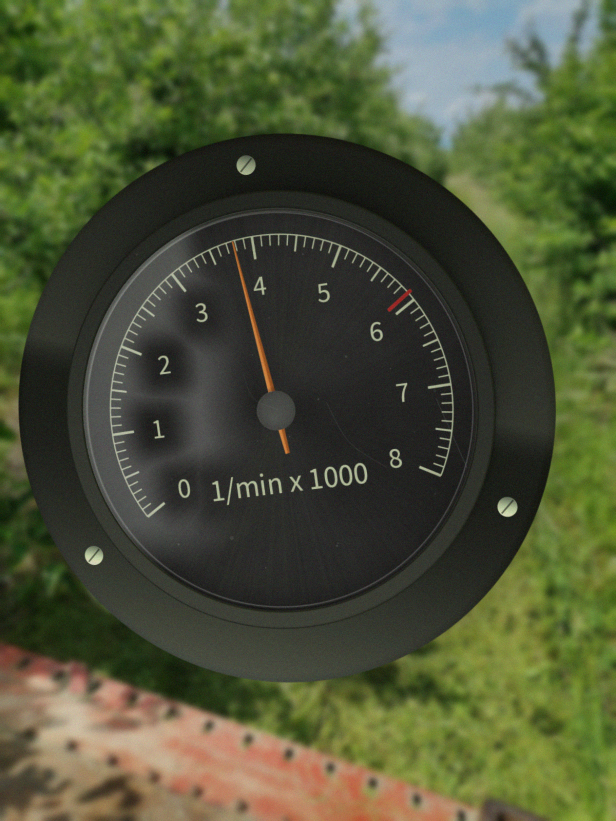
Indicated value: 3800 rpm
